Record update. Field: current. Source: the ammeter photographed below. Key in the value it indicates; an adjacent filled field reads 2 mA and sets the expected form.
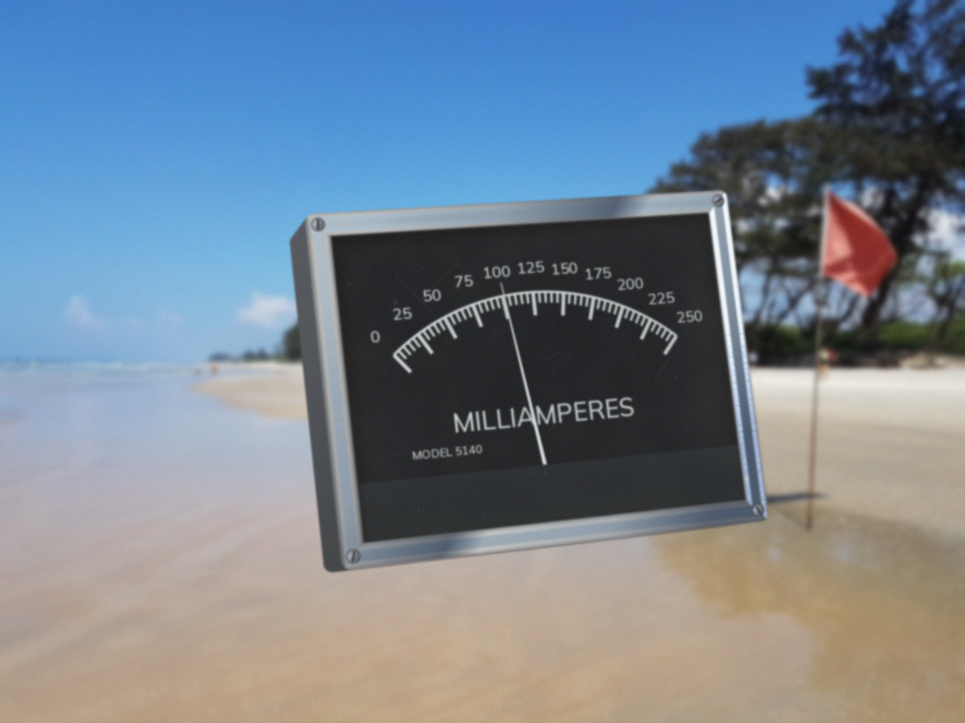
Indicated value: 100 mA
